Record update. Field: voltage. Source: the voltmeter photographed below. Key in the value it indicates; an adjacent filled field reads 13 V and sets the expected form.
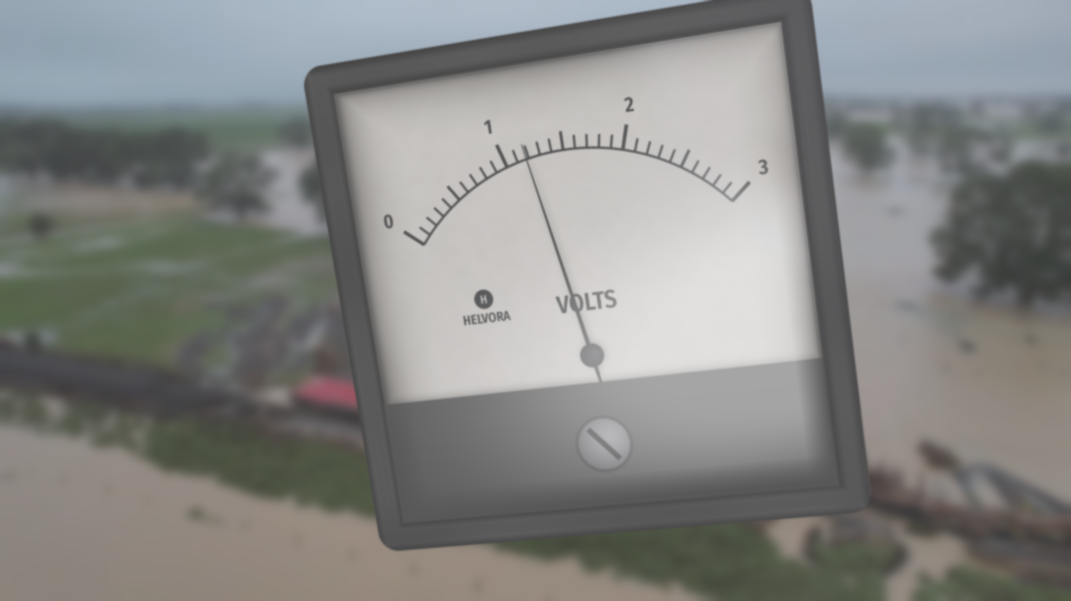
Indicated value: 1.2 V
